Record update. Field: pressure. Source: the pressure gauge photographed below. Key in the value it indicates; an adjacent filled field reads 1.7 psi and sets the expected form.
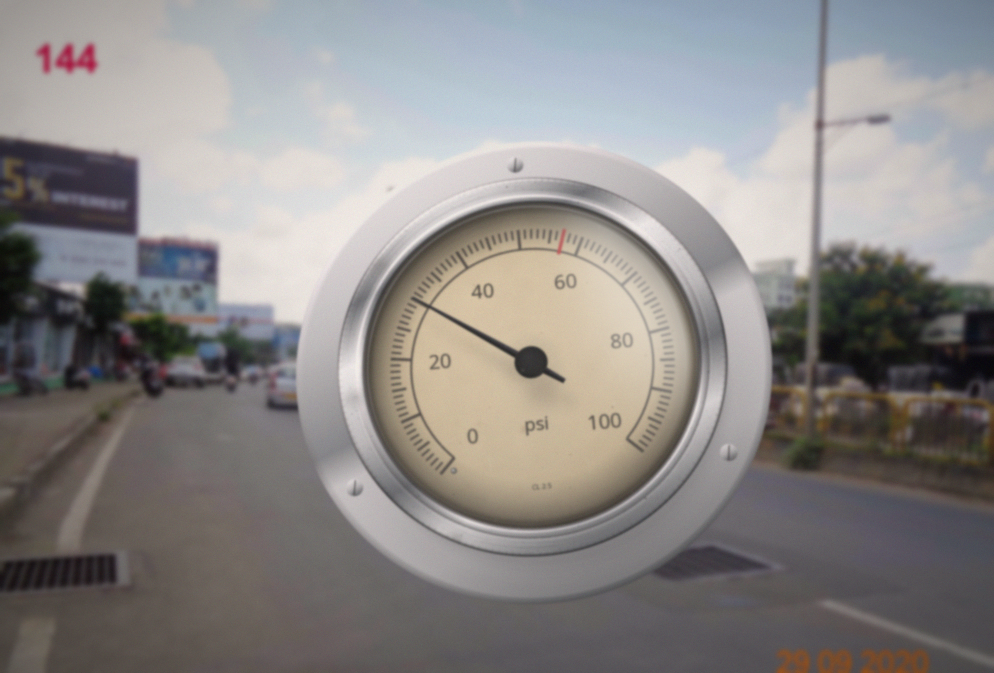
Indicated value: 30 psi
